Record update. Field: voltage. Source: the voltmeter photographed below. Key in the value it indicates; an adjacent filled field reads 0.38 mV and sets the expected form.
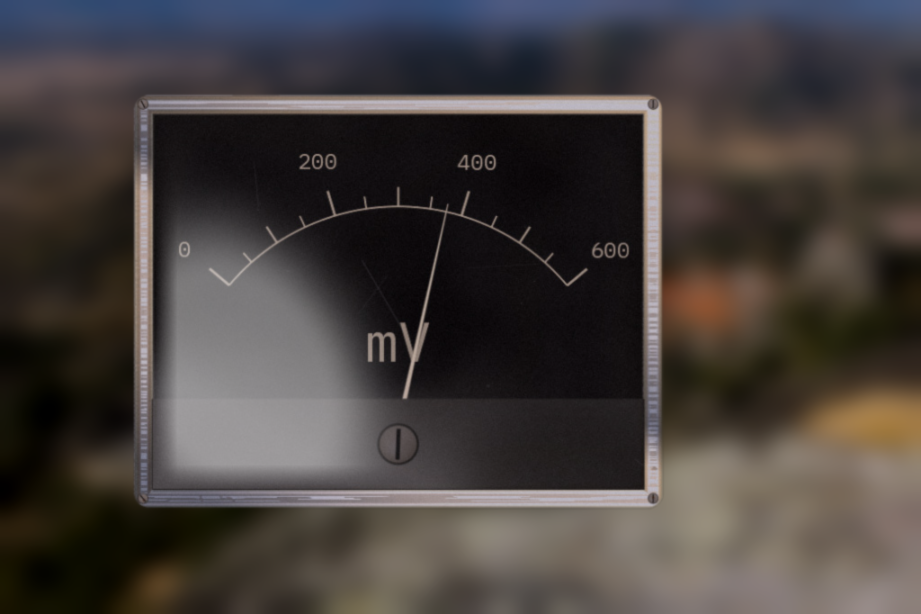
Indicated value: 375 mV
